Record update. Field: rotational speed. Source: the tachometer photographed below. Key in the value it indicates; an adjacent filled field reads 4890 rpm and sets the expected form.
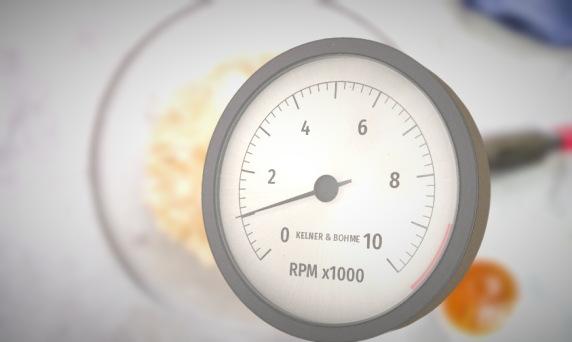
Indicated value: 1000 rpm
